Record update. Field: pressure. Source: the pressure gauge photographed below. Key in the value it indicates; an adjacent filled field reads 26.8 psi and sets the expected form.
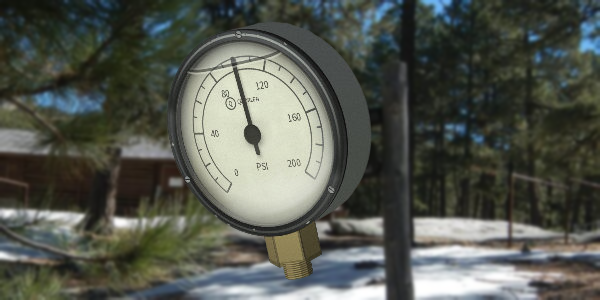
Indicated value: 100 psi
